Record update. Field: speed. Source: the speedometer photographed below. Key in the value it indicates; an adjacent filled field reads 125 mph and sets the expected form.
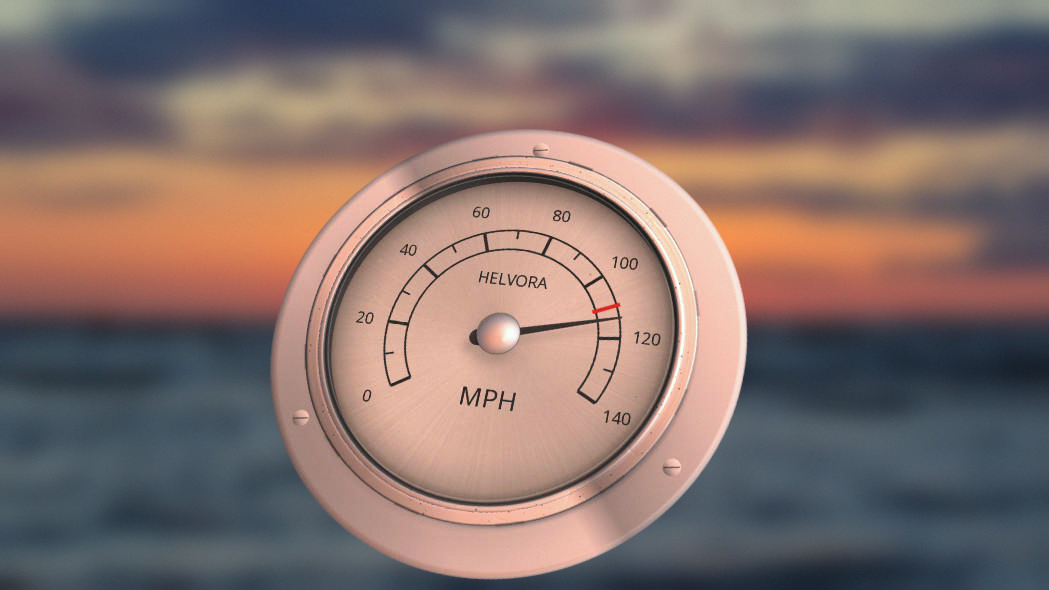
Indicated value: 115 mph
